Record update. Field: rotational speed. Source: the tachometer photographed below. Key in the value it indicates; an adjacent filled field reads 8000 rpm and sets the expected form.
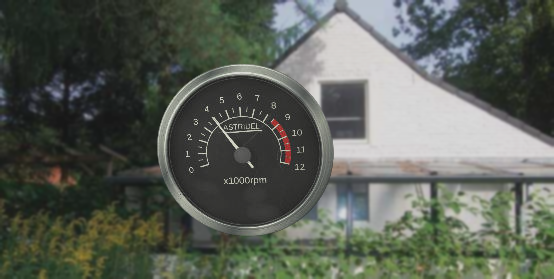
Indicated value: 4000 rpm
